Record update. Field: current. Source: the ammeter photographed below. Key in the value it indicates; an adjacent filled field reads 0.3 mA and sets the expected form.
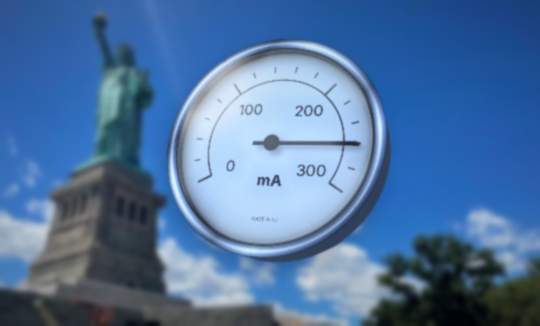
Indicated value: 260 mA
